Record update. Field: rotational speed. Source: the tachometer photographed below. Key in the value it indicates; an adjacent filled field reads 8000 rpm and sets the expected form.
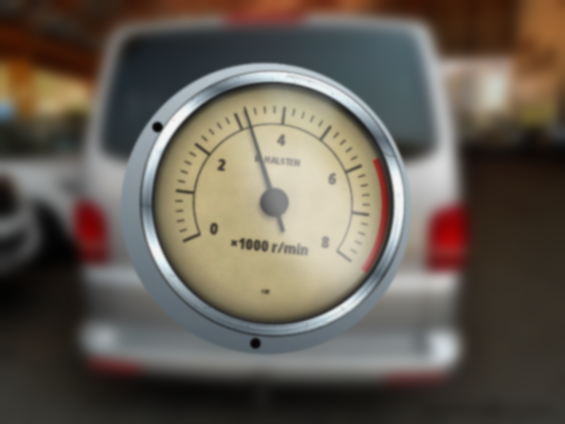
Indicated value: 3200 rpm
